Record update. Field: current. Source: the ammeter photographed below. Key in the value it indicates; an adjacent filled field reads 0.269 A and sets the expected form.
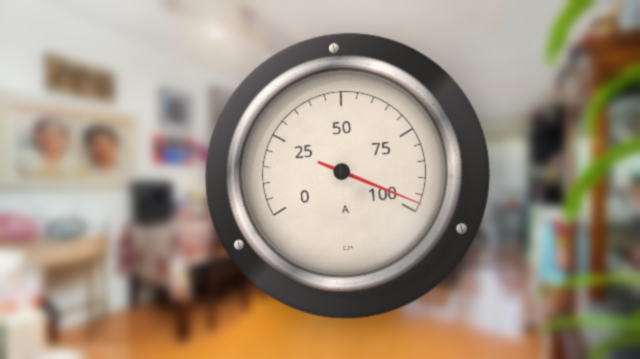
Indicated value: 97.5 A
